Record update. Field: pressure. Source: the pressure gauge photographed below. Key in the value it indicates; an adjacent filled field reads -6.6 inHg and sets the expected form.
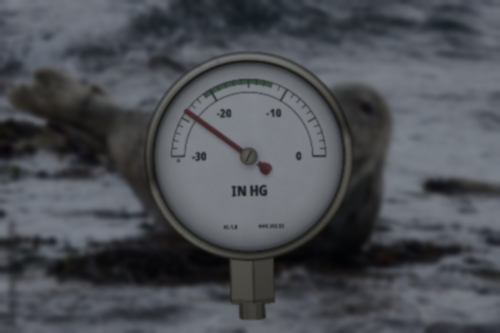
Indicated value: -24 inHg
